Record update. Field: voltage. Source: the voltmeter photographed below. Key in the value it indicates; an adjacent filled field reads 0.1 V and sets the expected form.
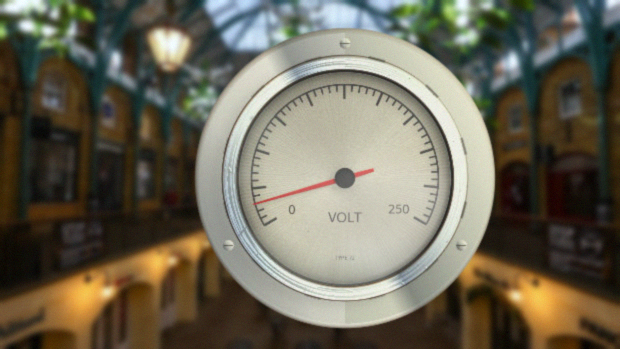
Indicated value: 15 V
